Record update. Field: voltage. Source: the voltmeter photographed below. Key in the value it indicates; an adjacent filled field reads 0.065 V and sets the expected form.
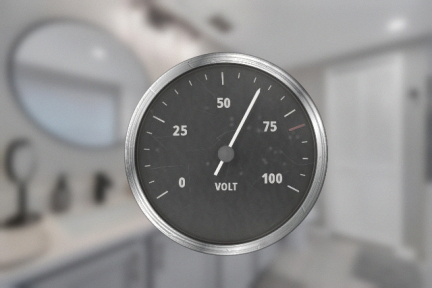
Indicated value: 62.5 V
